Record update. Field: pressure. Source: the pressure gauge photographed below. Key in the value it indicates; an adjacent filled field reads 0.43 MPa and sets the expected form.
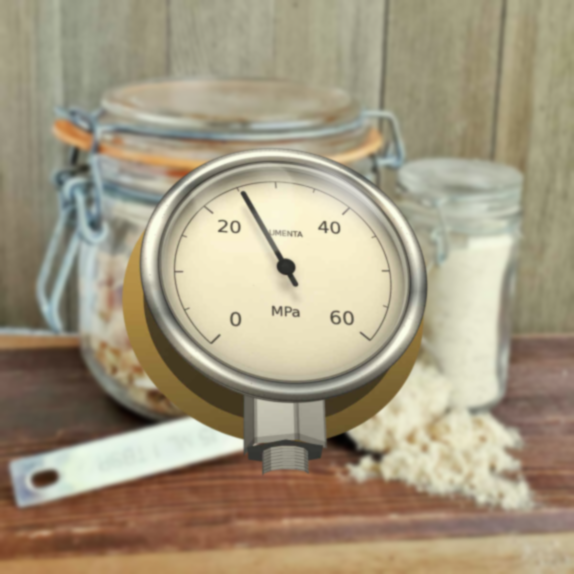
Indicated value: 25 MPa
